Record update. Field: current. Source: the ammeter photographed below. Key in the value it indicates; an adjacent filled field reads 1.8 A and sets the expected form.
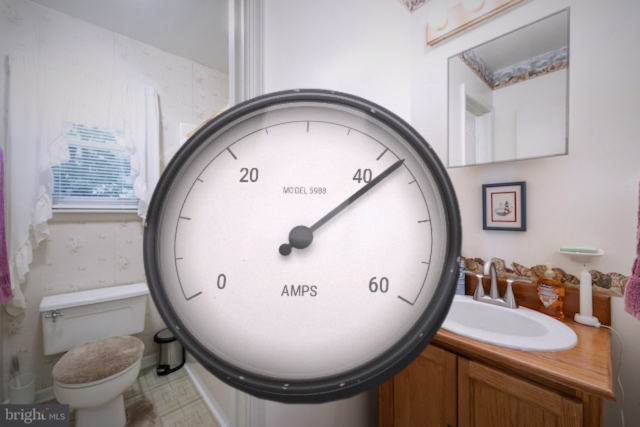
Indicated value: 42.5 A
